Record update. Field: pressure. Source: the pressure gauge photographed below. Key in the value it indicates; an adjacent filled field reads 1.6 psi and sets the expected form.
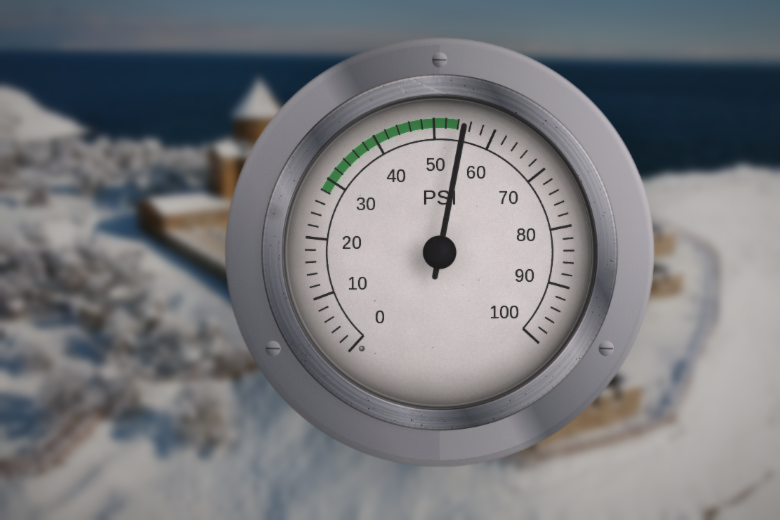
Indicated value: 55 psi
